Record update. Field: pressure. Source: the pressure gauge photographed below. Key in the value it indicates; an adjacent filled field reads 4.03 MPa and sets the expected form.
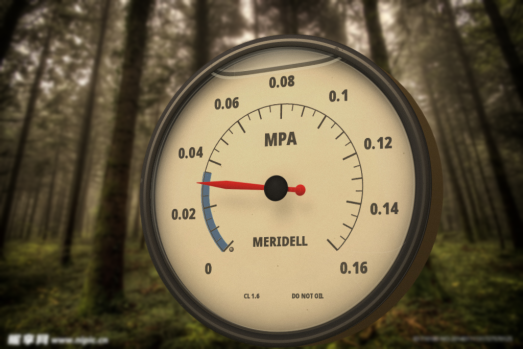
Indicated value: 0.03 MPa
